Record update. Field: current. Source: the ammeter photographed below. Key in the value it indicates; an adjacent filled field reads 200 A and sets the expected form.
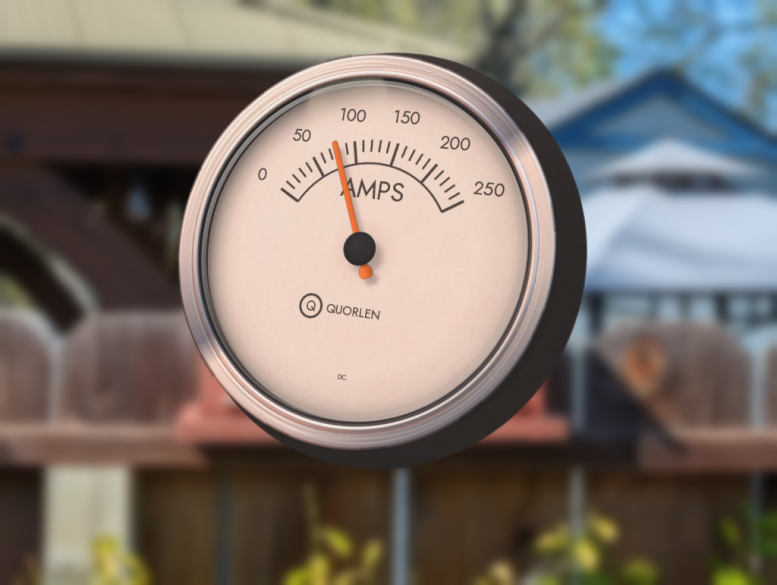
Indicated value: 80 A
